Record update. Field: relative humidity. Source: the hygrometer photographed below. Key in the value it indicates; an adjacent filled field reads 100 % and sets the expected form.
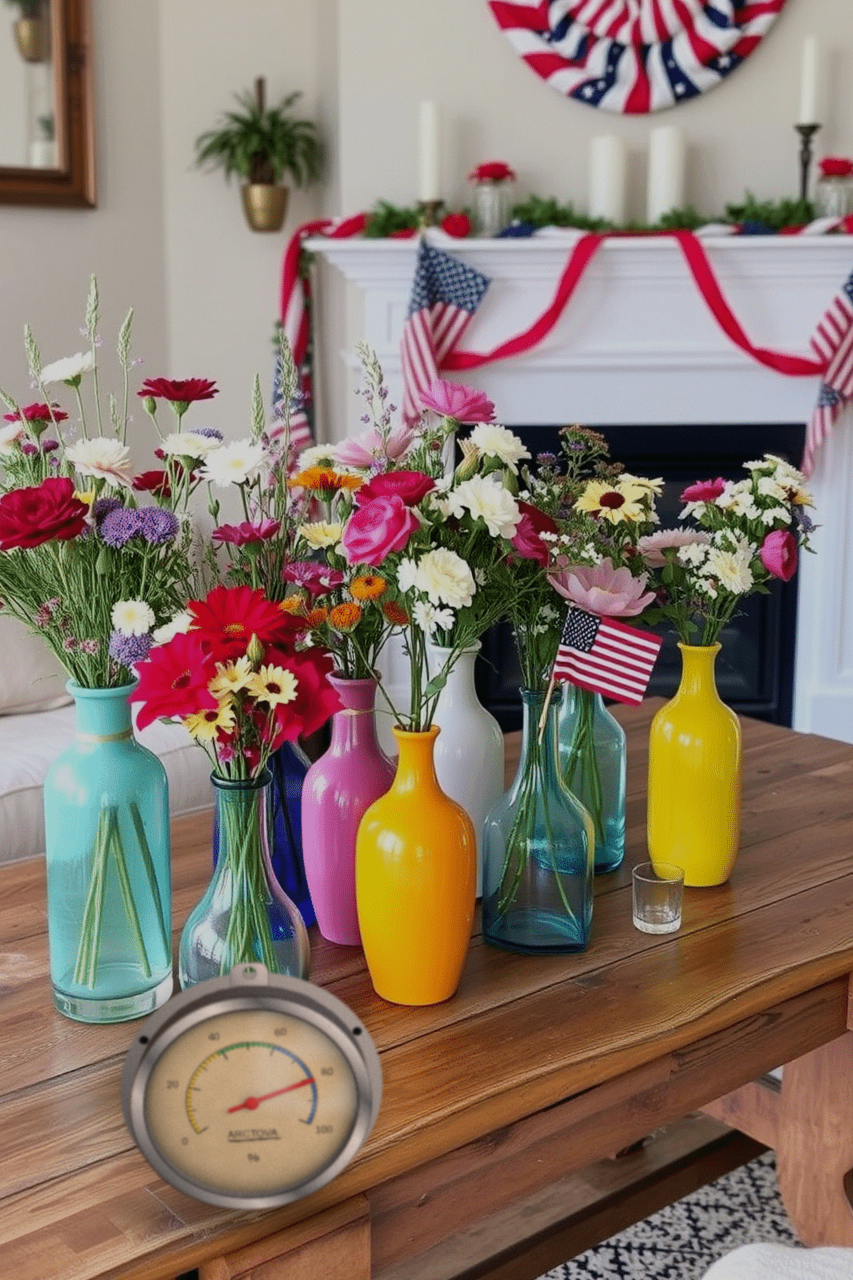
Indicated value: 80 %
